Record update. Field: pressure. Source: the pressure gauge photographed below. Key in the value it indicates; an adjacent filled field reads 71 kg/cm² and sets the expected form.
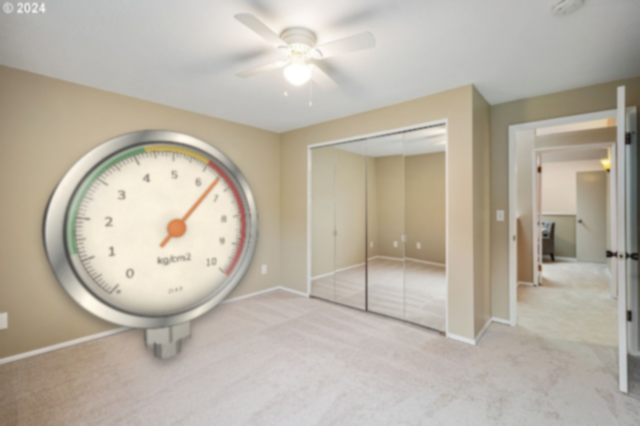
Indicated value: 6.5 kg/cm²
